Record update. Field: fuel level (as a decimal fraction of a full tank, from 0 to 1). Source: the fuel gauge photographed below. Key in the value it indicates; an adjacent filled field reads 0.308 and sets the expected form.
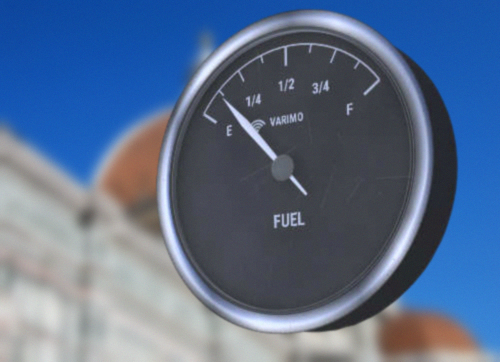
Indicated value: 0.125
